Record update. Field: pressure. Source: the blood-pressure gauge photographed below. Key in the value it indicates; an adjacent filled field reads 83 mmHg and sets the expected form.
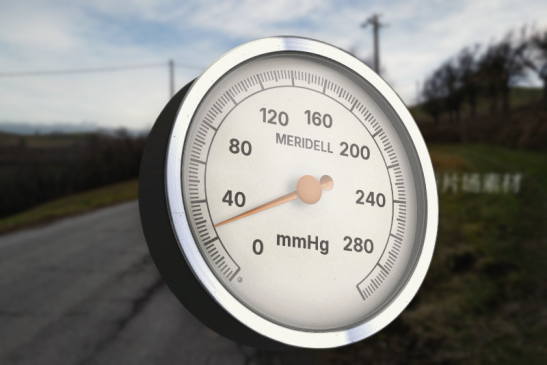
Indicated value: 26 mmHg
